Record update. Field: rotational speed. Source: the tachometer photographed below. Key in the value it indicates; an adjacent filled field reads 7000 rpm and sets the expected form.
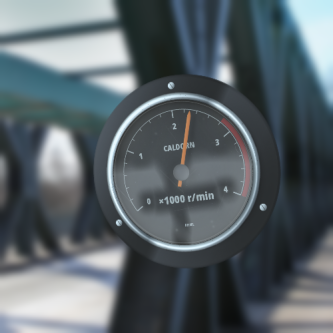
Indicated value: 2300 rpm
